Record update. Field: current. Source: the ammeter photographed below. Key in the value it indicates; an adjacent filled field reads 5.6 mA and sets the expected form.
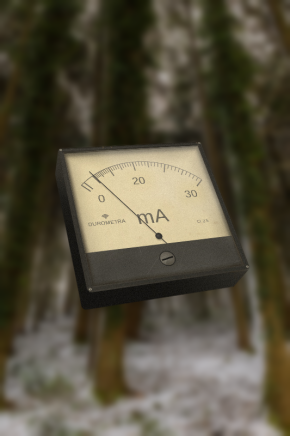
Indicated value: 10 mA
